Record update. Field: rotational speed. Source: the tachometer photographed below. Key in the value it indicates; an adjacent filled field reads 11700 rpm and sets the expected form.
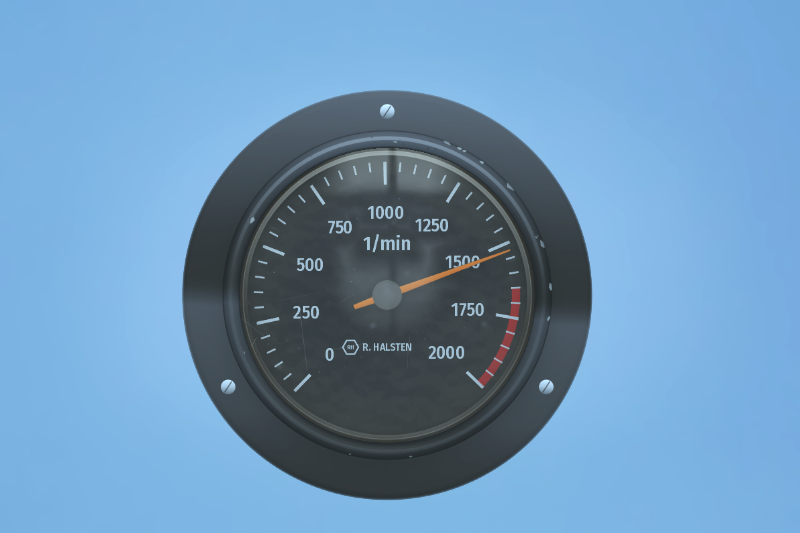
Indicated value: 1525 rpm
